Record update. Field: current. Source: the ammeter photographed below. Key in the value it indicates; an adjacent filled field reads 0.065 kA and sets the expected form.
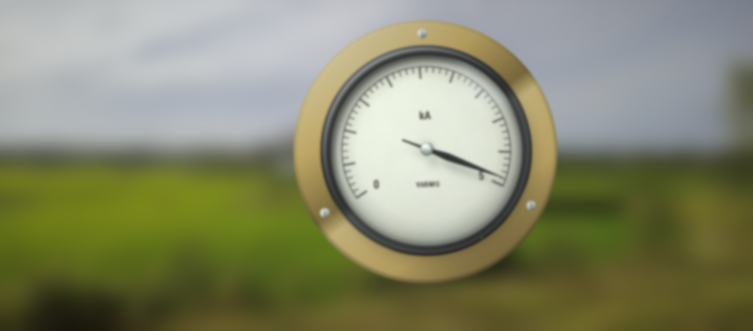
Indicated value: 4.9 kA
